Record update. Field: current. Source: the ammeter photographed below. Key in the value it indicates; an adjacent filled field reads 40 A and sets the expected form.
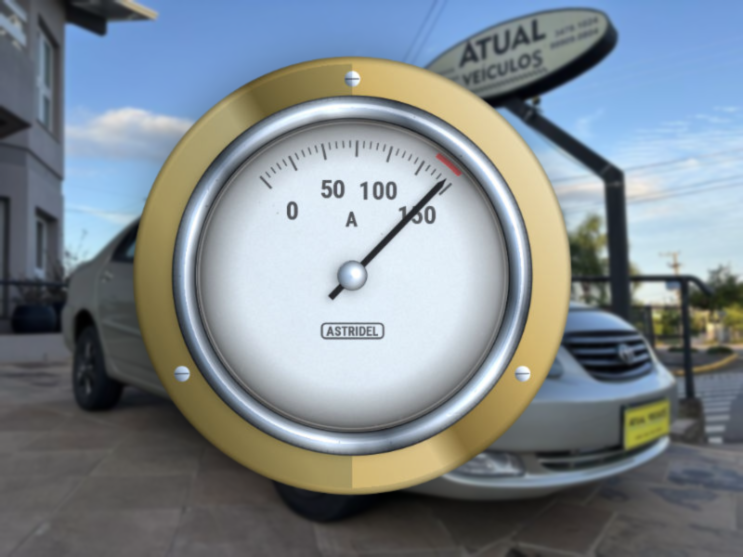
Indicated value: 145 A
